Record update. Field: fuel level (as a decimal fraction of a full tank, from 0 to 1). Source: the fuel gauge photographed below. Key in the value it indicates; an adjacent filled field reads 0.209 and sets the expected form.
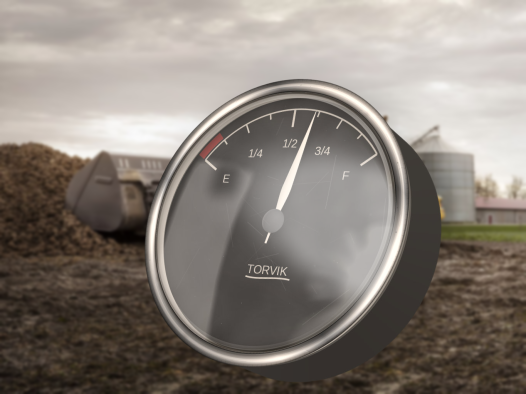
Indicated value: 0.625
